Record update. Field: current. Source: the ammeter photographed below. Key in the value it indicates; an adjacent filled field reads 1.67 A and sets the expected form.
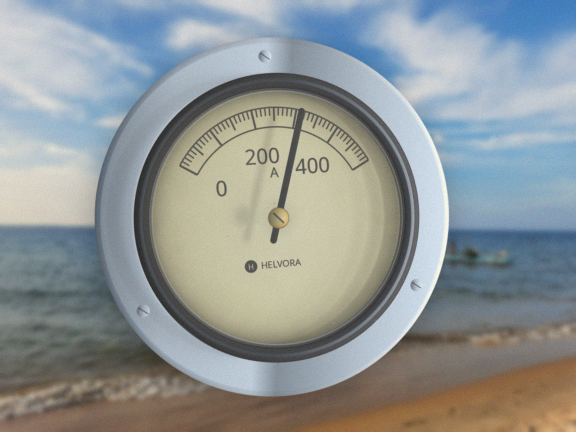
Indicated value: 310 A
